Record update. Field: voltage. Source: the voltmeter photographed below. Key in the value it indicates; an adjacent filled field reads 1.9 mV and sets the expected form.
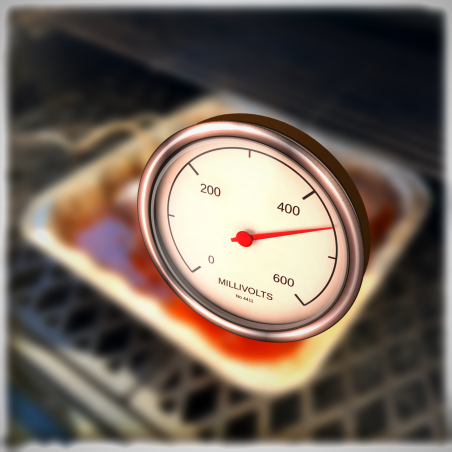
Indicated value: 450 mV
